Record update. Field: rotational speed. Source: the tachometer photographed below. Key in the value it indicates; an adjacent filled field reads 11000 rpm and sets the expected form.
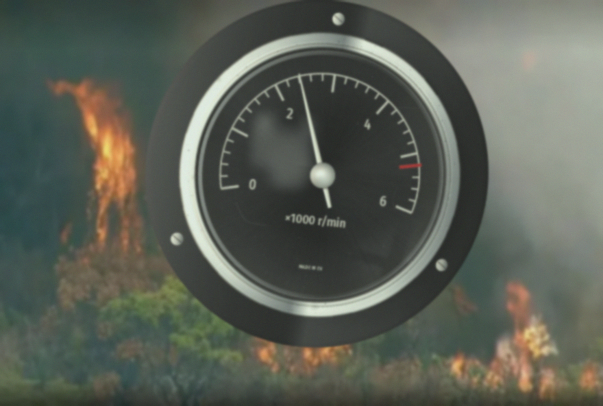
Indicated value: 2400 rpm
